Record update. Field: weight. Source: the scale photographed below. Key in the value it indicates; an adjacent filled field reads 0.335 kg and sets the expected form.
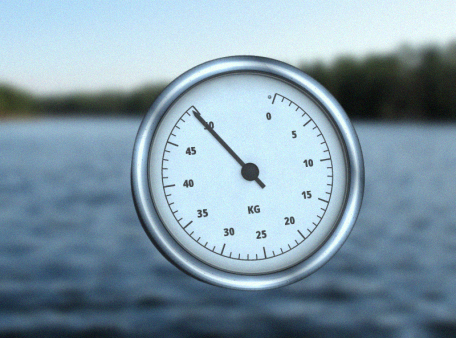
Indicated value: 49.5 kg
